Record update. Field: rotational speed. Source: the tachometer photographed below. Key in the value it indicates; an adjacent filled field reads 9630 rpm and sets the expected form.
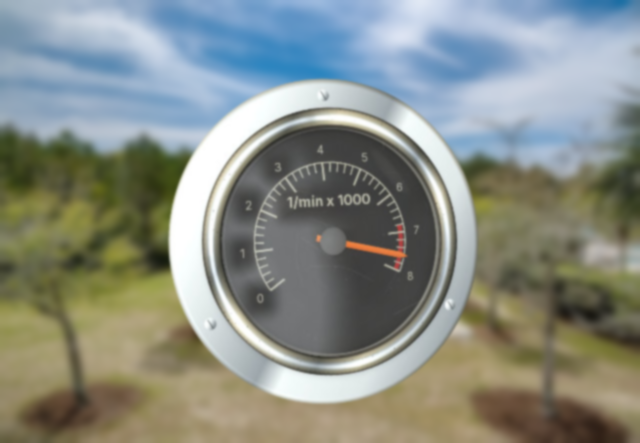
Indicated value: 7600 rpm
